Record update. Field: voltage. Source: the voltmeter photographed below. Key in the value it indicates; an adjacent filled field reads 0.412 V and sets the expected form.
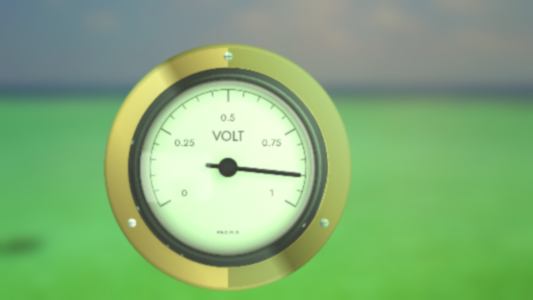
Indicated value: 0.9 V
